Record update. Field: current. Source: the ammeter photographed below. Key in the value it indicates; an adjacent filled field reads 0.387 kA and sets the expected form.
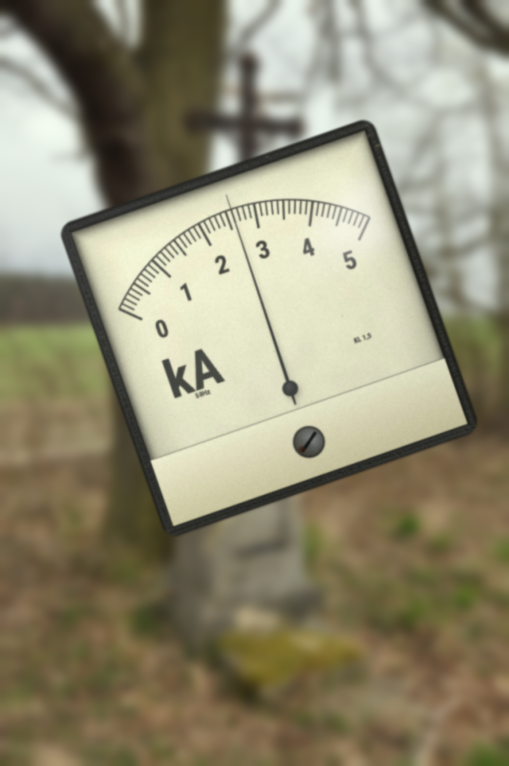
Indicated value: 2.6 kA
